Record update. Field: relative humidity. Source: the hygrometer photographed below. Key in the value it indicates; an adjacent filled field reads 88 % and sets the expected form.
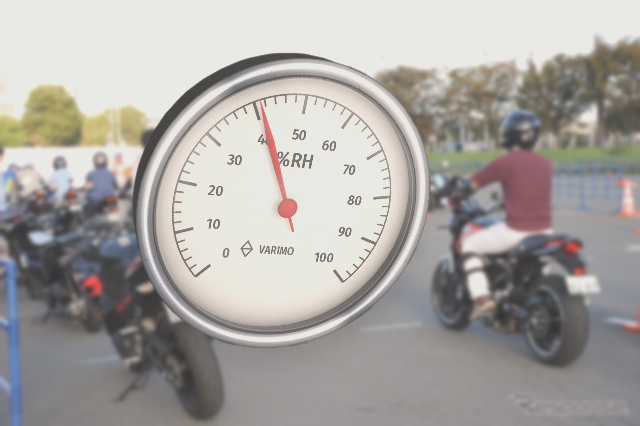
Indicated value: 41 %
